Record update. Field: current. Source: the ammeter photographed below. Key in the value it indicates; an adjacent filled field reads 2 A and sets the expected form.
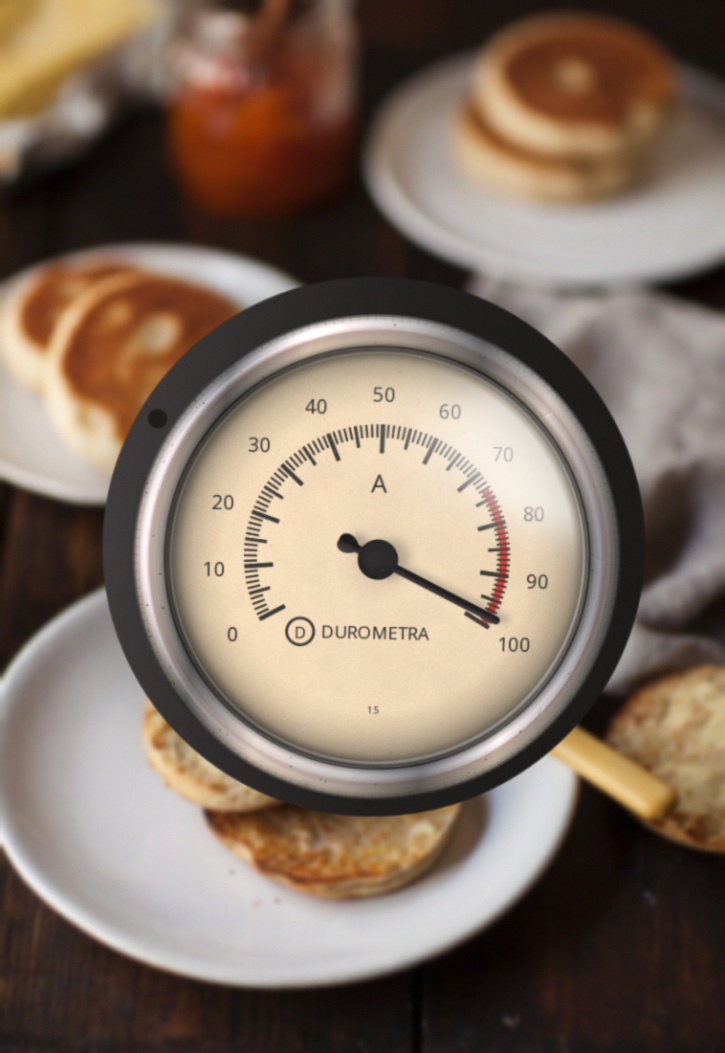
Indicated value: 98 A
